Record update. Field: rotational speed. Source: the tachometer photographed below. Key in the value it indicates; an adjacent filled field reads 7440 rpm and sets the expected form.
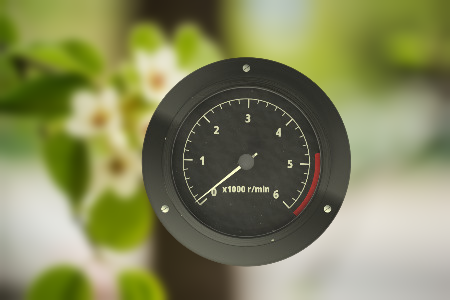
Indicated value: 100 rpm
